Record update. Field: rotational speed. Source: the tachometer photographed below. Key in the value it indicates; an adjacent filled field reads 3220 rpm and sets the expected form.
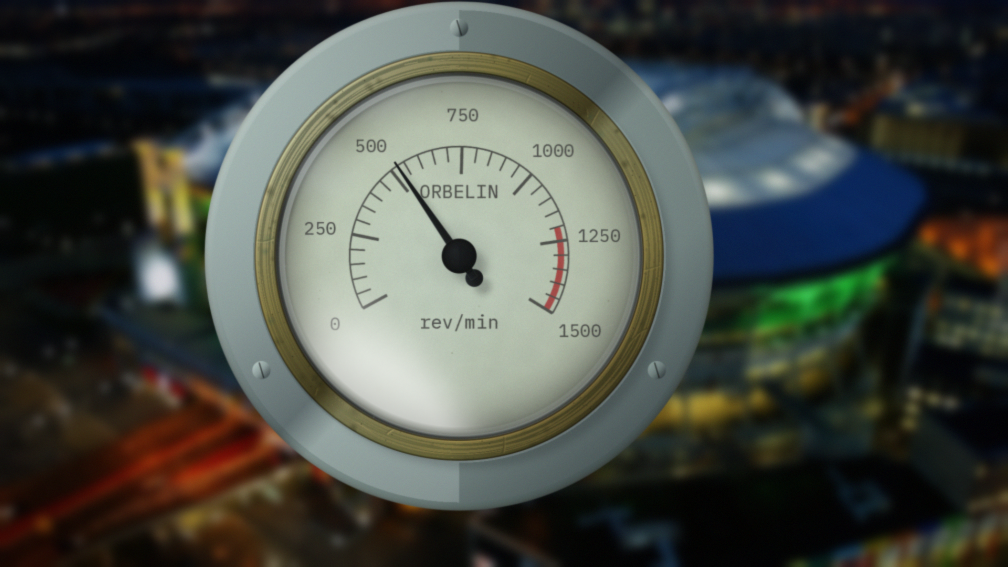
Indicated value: 525 rpm
